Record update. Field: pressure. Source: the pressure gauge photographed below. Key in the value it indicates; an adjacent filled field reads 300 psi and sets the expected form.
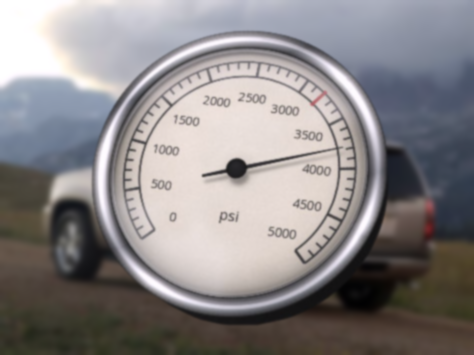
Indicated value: 3800 psi
